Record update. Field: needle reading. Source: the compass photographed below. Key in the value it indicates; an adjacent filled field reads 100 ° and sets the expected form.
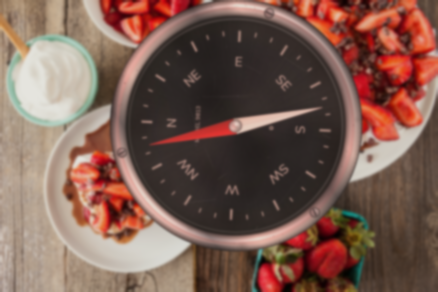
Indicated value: 345 °
